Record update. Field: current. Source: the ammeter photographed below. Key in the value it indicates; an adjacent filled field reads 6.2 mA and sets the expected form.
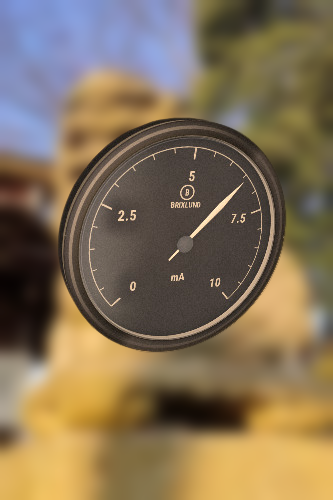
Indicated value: 6.5 mA
